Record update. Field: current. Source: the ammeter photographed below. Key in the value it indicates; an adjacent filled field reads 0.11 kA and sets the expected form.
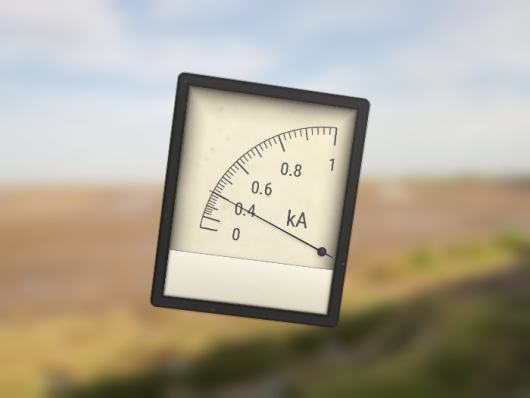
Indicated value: 0.4 kA
